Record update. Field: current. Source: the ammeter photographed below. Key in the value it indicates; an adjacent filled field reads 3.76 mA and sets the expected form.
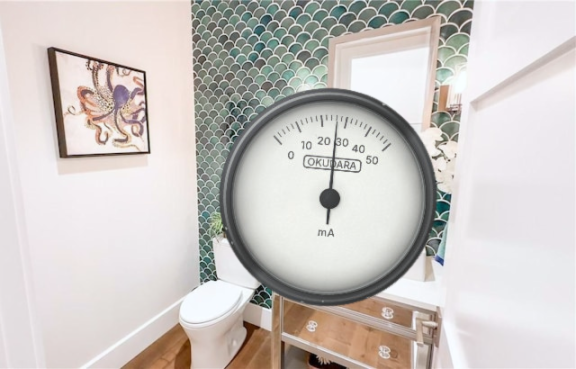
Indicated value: 26 mA
